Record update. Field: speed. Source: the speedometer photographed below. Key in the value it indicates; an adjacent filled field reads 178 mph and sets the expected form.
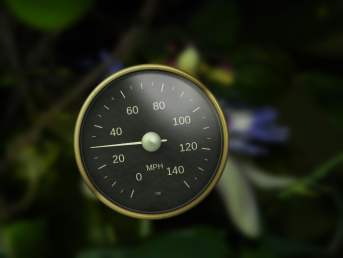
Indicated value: 30 mph
